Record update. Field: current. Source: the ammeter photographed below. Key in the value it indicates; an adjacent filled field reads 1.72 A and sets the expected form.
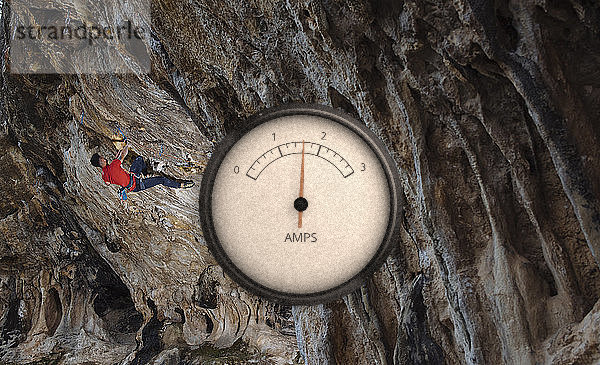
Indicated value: 1.6 A
